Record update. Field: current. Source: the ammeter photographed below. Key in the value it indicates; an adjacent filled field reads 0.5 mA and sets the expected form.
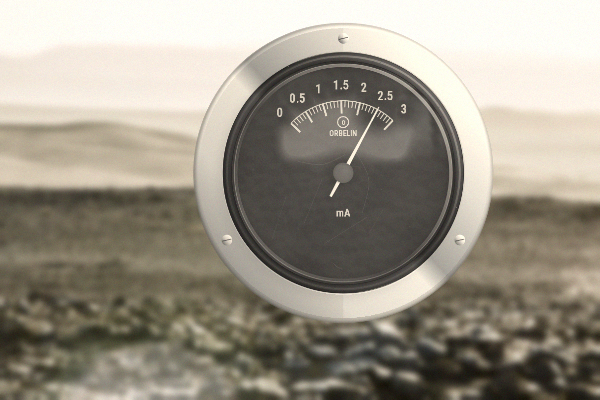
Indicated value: 2.5 mA
